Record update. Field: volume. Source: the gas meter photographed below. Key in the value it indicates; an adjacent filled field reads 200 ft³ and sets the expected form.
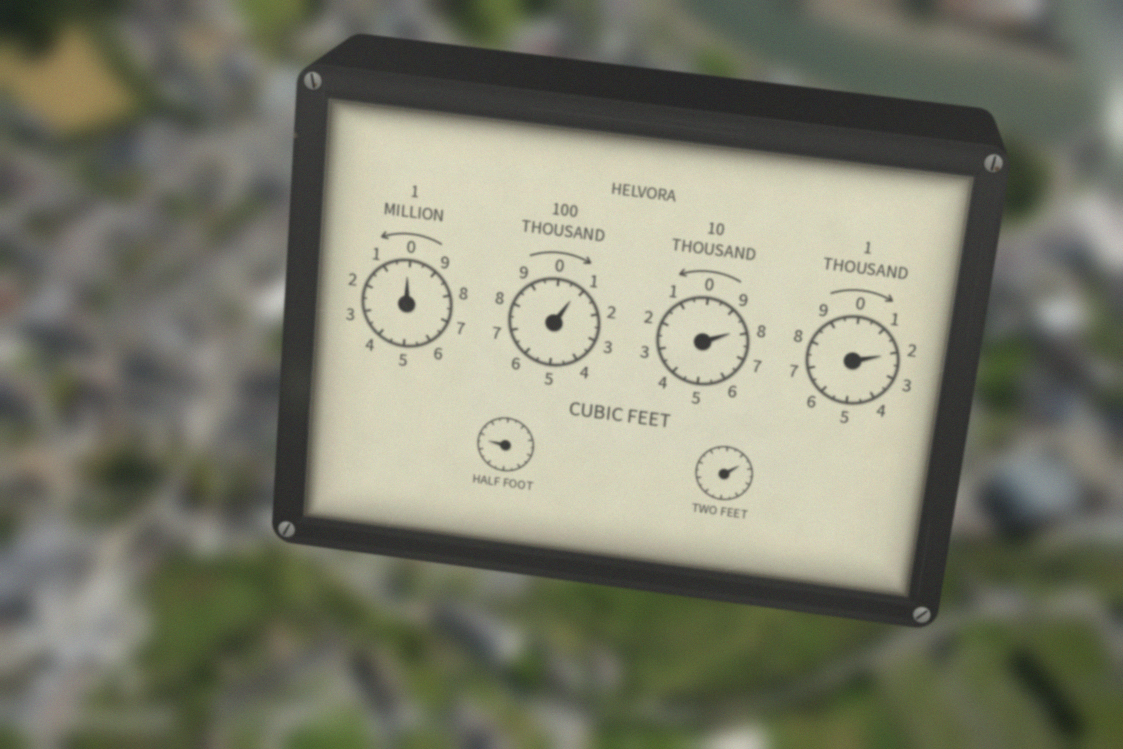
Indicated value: 8200 ft³
